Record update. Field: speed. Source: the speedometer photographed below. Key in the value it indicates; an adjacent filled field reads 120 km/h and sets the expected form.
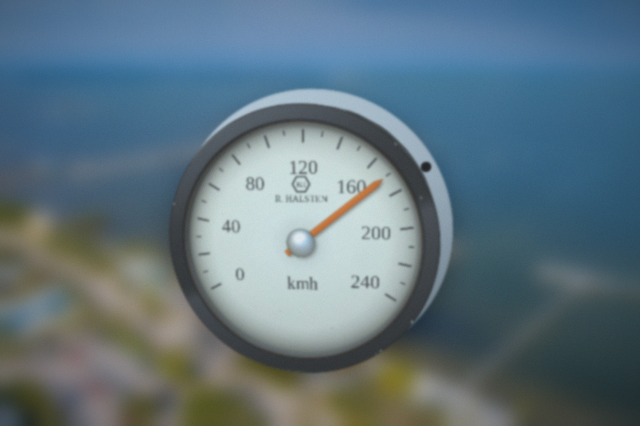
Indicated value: 170 km/h
